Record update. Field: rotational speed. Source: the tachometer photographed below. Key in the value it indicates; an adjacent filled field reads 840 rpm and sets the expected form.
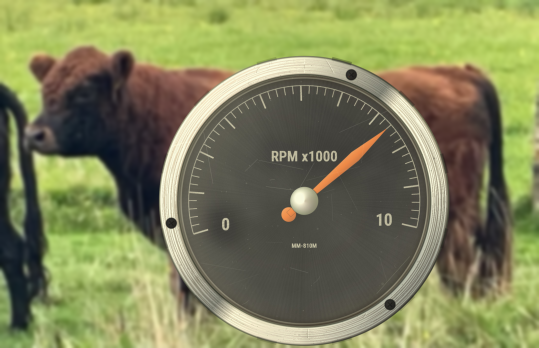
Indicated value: 7400 rpm
